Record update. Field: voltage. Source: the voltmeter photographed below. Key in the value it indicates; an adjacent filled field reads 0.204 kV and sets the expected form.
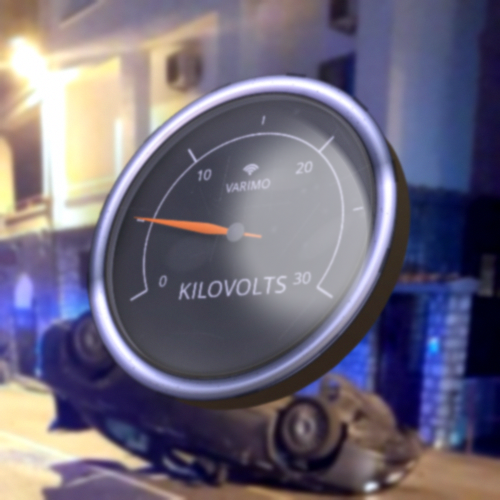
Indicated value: 5 kV
